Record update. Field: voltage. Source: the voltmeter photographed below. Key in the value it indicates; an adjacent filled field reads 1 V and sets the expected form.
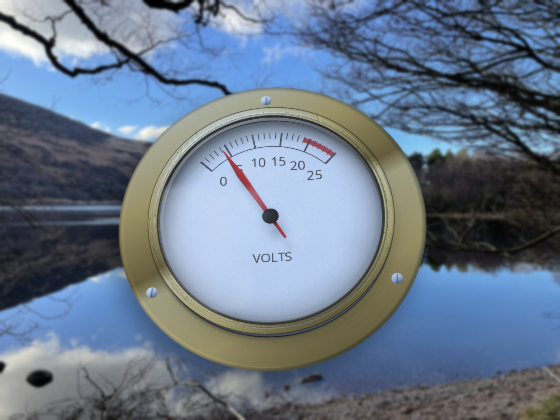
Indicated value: 4 V
